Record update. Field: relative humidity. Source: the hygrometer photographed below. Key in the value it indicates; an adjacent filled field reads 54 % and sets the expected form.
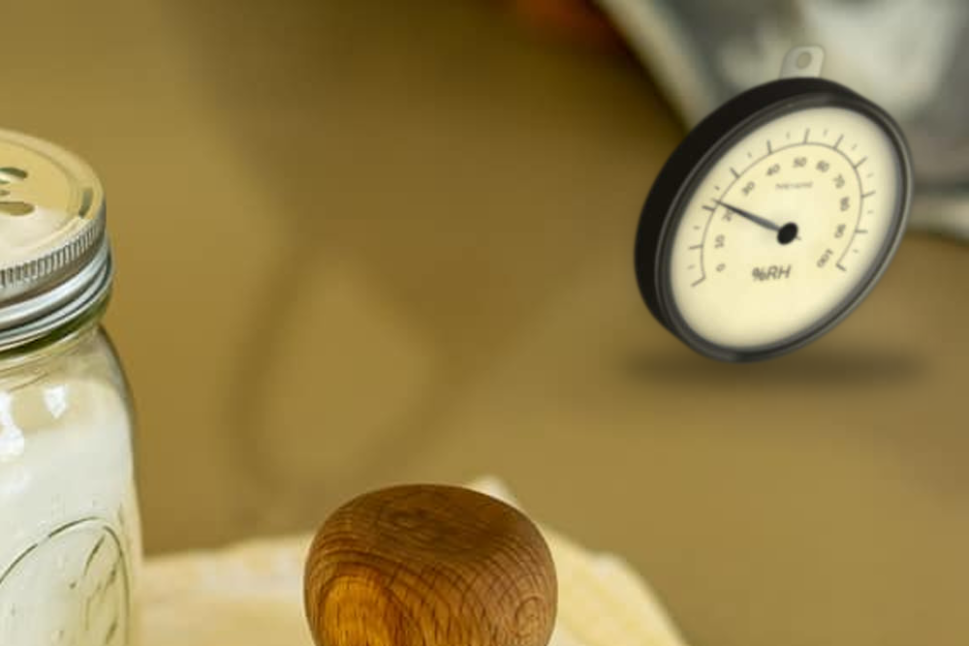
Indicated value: 22.5 %
